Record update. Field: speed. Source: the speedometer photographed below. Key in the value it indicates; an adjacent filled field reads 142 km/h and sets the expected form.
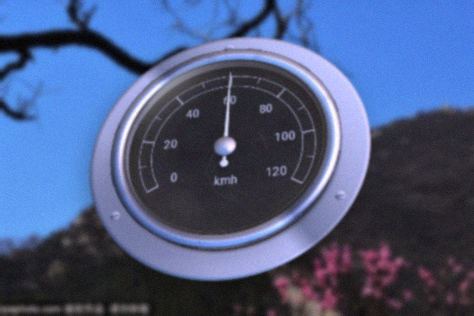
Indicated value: 60 km/h
